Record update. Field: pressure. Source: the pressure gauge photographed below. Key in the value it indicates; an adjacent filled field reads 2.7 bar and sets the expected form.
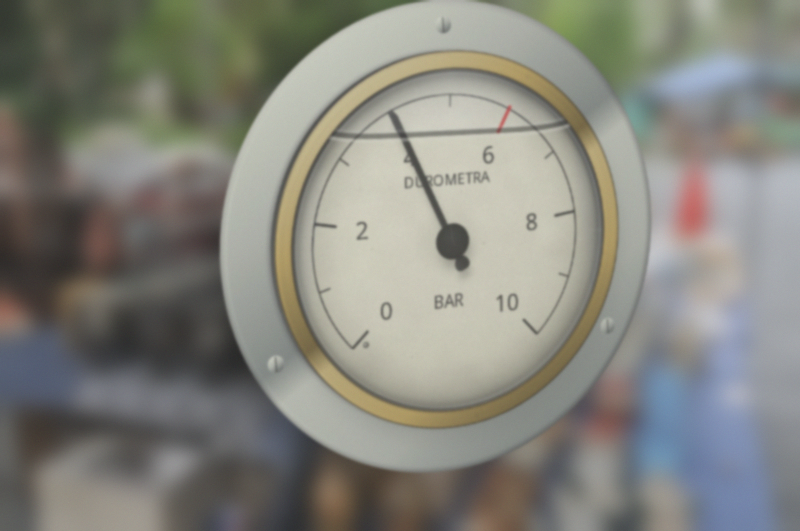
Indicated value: 4 bar
